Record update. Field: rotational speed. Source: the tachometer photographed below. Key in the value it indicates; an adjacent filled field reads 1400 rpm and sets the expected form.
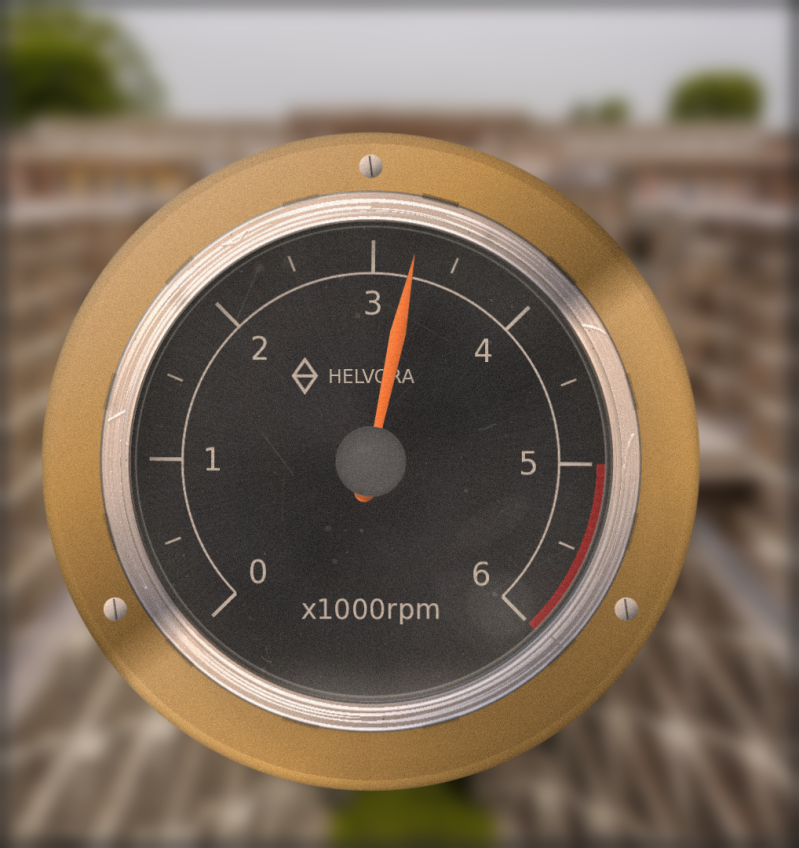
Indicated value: 3250 rpm
